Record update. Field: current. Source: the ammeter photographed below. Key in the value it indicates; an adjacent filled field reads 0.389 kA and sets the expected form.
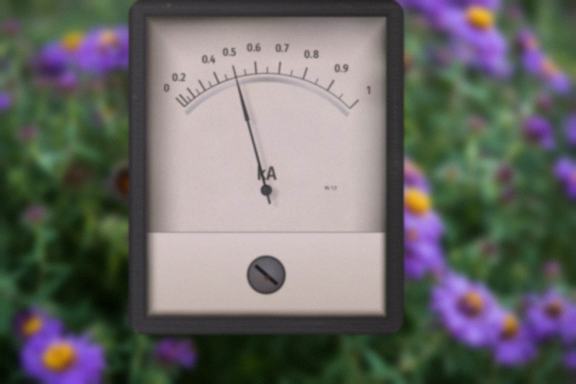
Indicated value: 0.5 kA
